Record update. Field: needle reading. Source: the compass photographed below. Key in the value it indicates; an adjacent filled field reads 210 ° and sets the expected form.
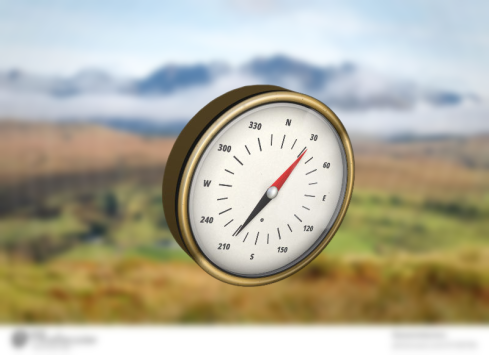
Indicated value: 30 °
